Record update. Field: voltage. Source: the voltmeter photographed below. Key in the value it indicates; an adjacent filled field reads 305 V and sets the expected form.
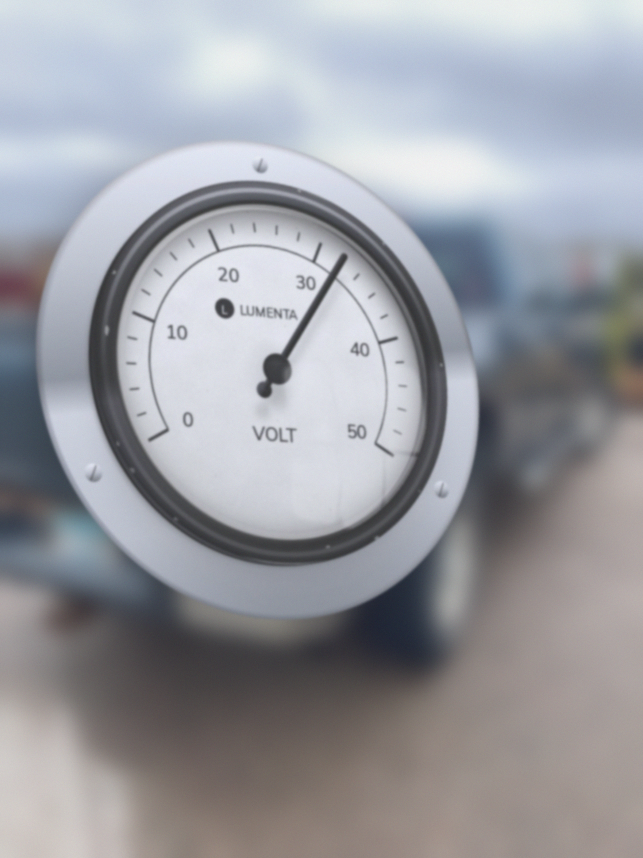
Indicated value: 32 V
